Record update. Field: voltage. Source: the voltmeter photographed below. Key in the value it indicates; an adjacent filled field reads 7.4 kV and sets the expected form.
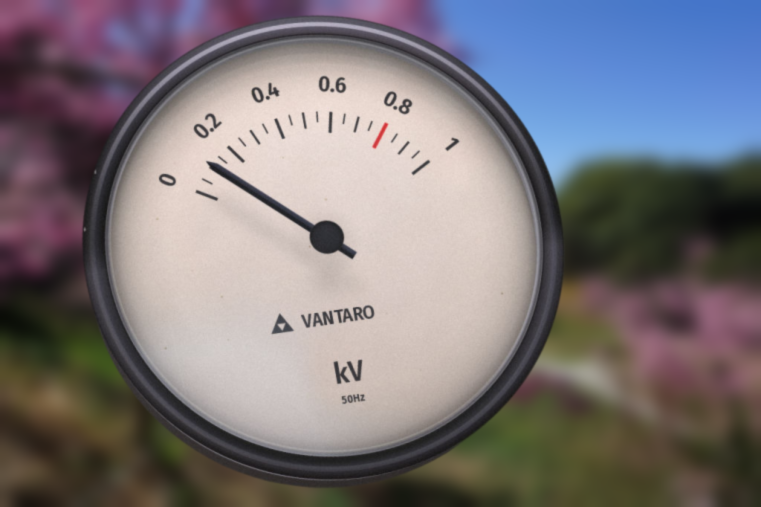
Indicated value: 0.1 kV
